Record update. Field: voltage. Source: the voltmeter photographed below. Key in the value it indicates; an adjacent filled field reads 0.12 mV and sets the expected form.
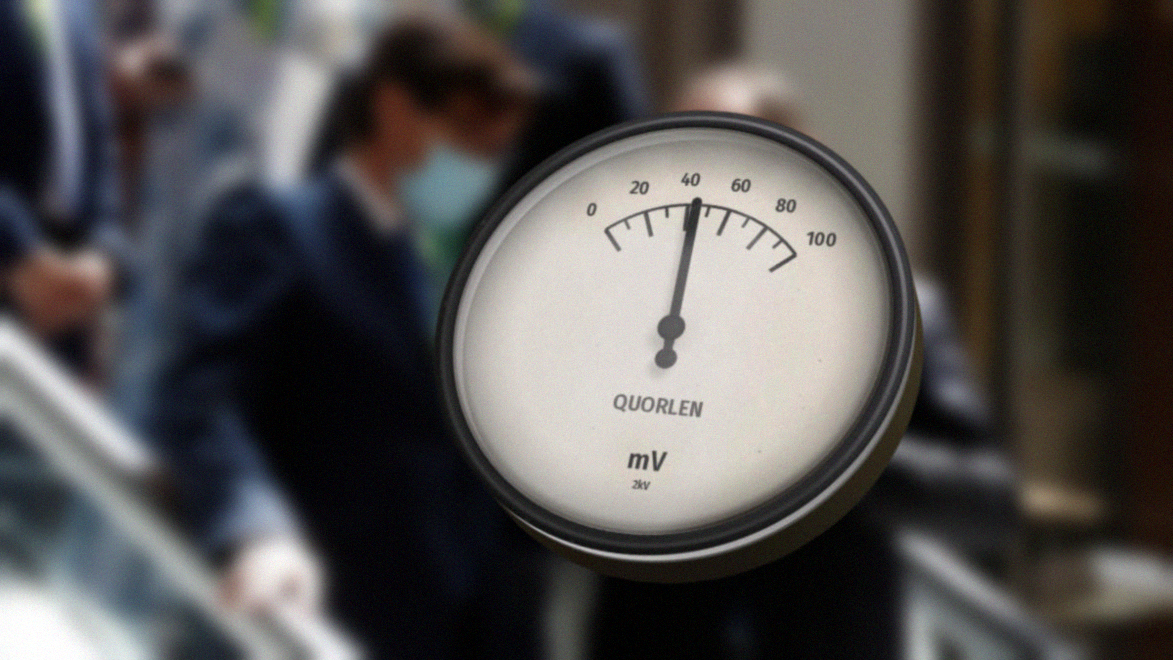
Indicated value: 45 mV
